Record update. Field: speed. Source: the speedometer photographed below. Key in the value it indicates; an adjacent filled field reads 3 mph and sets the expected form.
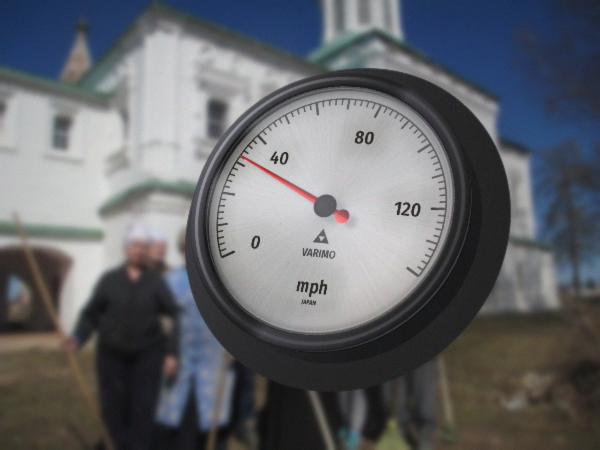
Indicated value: 32 mph
